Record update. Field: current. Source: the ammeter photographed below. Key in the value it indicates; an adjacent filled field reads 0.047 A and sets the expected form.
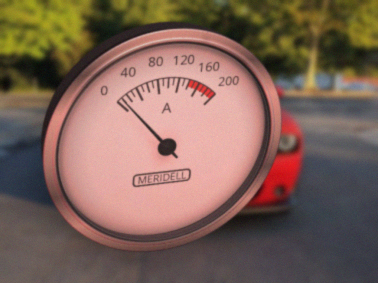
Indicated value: 10 A
